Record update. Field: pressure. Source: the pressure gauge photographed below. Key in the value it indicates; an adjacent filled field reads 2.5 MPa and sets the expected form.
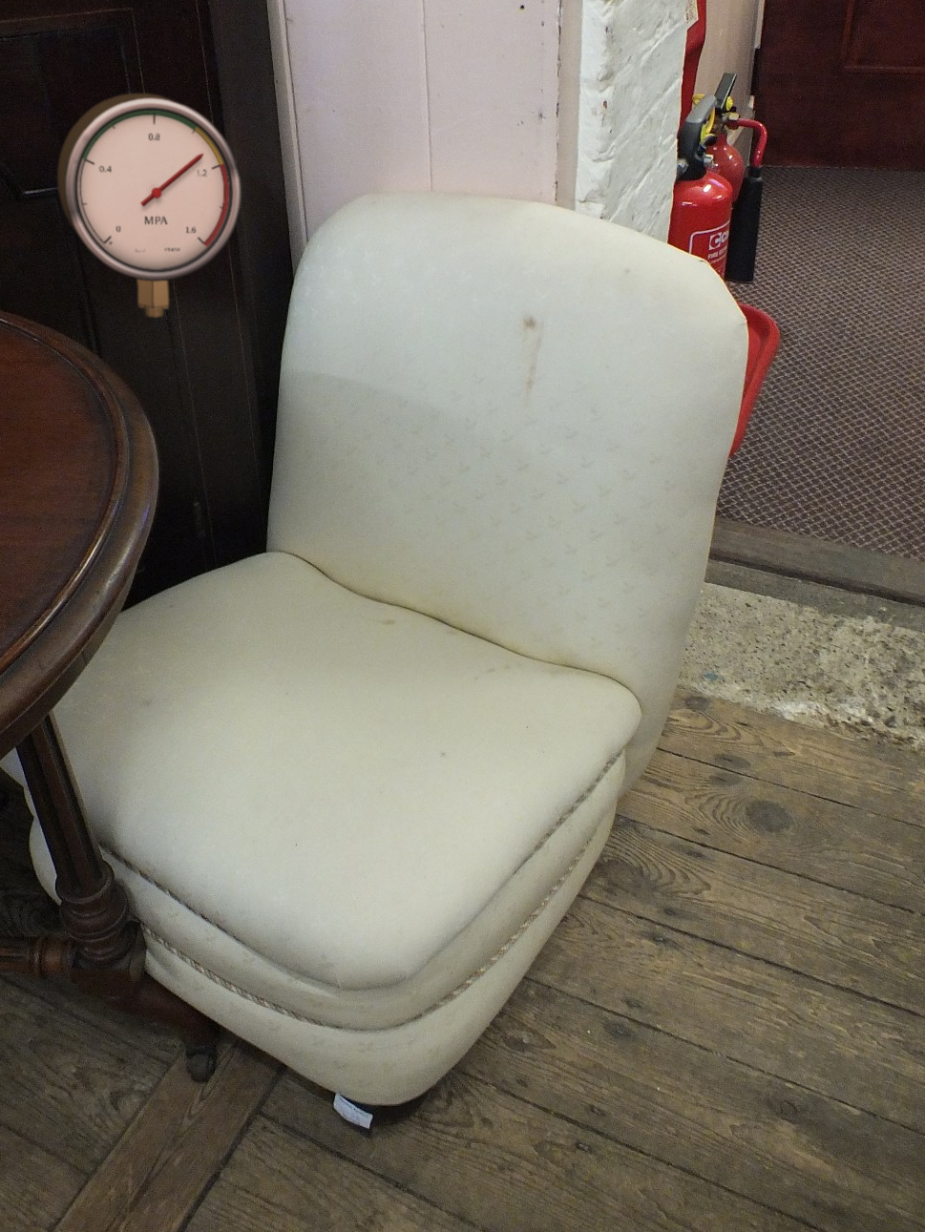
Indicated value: 1.1 MPa
